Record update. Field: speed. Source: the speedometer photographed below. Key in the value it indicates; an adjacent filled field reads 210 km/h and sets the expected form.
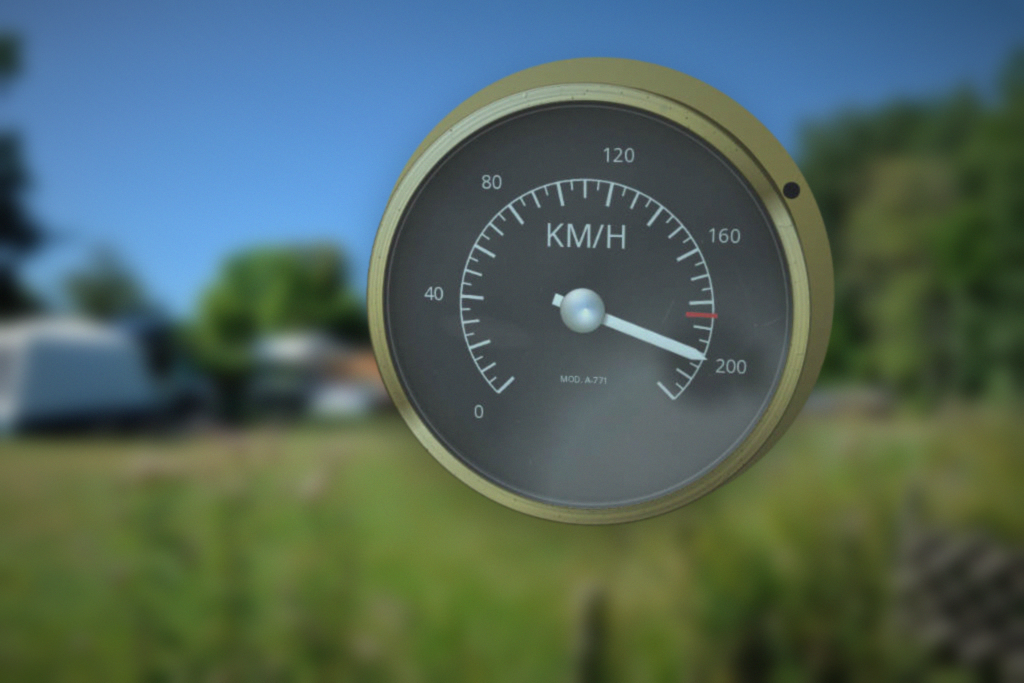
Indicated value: 200 km/h
